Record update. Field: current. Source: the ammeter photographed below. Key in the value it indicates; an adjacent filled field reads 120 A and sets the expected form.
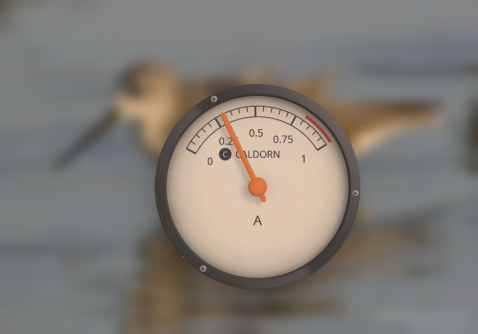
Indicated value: 0.3 A
